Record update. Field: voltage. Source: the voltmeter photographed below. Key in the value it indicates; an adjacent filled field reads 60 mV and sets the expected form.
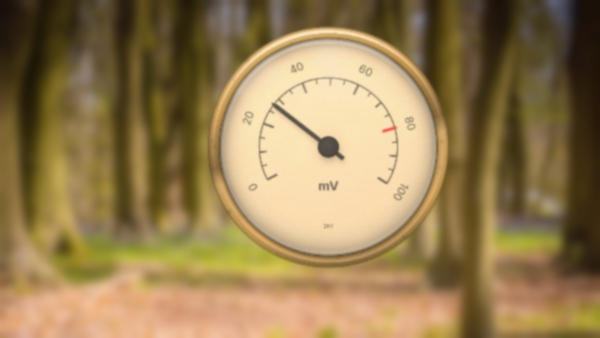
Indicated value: 27.5 mV
